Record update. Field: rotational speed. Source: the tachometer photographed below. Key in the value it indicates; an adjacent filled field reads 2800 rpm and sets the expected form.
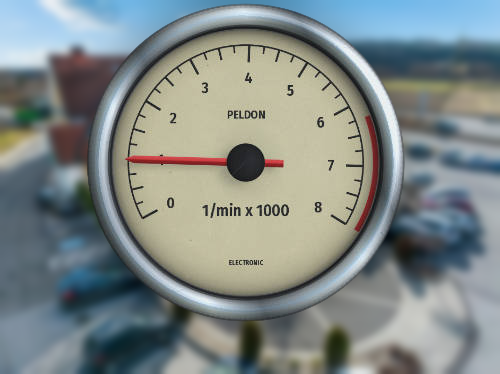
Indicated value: 1000 rpm
